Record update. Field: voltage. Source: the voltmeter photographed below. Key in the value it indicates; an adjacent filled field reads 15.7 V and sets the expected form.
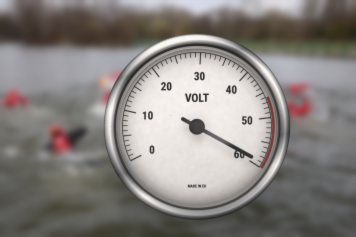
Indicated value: 59 V
